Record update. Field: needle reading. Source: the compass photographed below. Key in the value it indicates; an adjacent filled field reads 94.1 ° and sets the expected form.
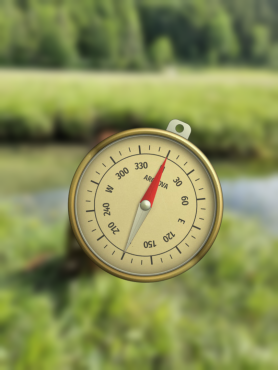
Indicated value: 0 °
